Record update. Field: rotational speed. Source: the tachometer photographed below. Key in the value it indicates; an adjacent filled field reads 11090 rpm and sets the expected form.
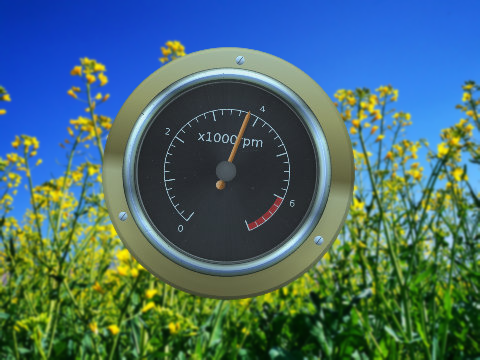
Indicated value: 3800 rpm
